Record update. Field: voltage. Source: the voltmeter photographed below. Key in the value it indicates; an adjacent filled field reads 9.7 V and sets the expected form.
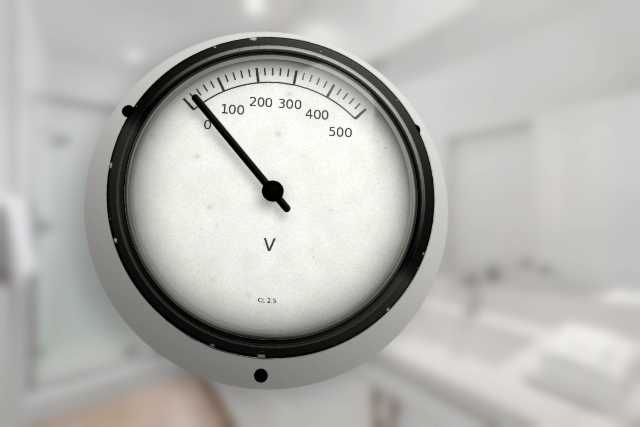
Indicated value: 20 V
